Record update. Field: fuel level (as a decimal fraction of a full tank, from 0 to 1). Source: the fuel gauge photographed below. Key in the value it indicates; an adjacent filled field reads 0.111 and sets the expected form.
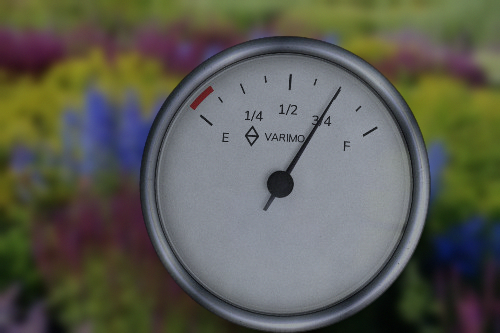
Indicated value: 0.75
